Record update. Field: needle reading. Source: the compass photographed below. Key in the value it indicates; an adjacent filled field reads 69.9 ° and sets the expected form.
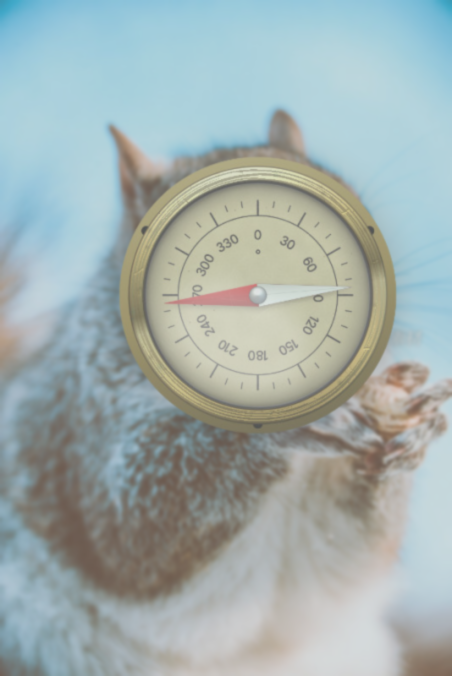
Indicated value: 265 °
